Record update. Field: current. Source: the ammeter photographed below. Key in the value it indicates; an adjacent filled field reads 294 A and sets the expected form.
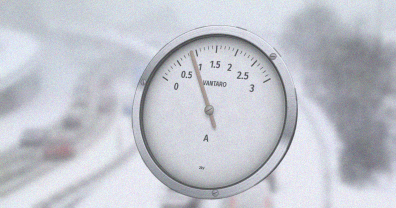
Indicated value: 0.9 A
